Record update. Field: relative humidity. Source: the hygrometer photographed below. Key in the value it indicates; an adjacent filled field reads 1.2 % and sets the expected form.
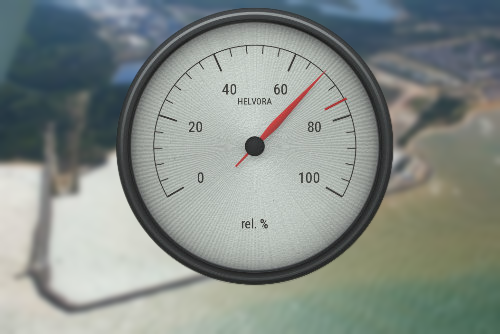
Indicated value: 68 %
